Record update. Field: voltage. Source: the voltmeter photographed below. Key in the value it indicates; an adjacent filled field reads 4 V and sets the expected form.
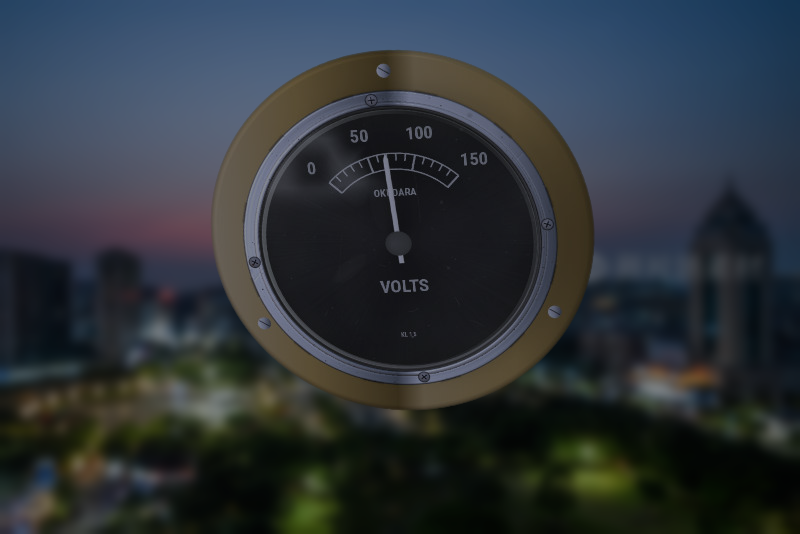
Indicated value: 70 V
